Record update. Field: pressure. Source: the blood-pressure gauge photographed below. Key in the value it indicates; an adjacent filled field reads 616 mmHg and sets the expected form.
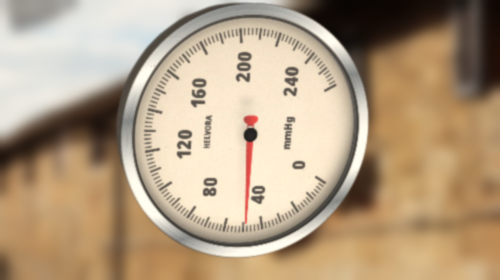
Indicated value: 50 mmHg
